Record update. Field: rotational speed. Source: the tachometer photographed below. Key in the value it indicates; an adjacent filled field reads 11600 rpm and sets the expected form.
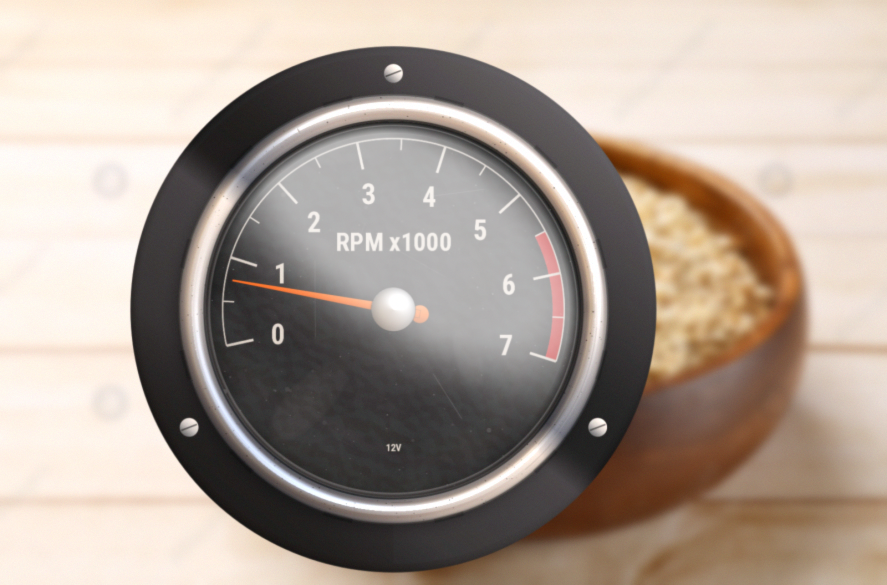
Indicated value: 750 rpm
